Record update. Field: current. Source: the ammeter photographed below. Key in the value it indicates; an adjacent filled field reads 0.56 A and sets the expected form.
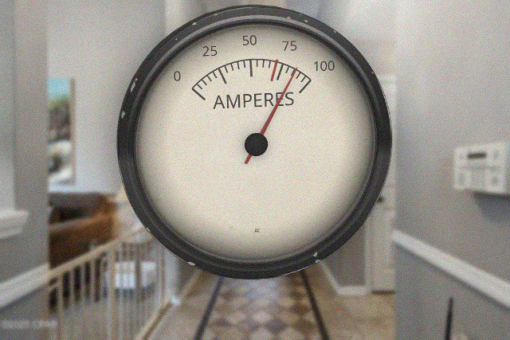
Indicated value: 85 A
